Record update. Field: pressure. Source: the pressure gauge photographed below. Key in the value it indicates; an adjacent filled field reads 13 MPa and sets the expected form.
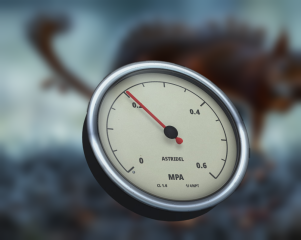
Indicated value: 0.2 MPa
